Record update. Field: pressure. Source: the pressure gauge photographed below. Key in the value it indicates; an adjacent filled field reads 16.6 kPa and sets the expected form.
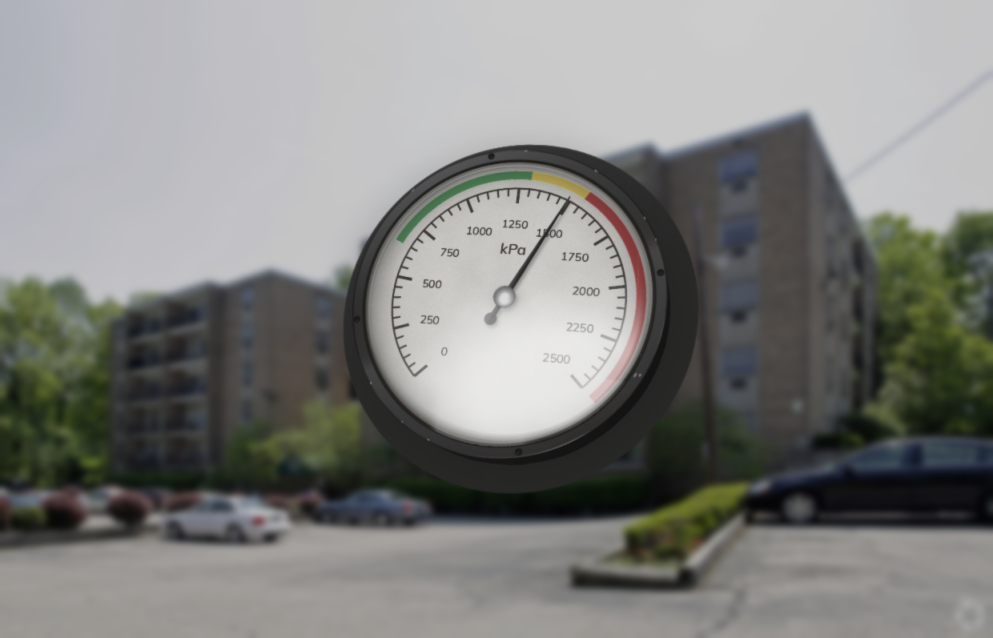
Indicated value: 1500 kPa
